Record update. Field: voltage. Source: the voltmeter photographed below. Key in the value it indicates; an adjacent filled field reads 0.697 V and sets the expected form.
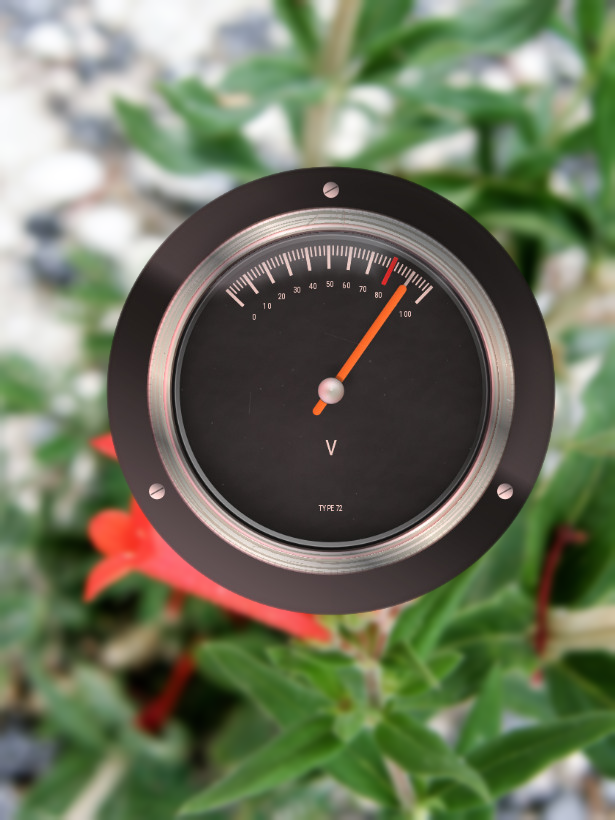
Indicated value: 90 V
